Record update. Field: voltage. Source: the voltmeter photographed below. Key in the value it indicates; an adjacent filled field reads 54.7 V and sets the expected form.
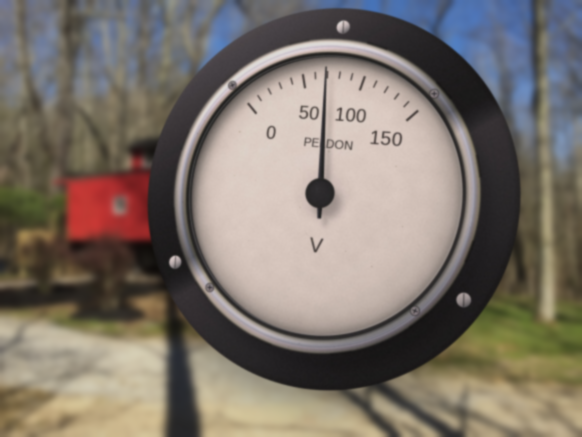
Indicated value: 70 V
